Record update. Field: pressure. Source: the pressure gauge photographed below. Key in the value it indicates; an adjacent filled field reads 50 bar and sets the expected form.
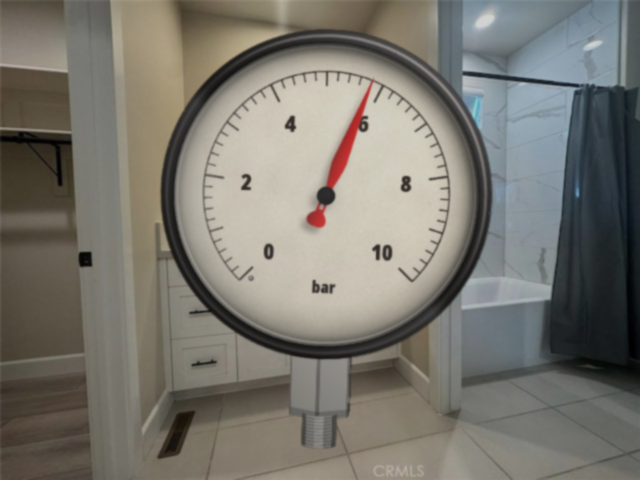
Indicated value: 5.8 bar
